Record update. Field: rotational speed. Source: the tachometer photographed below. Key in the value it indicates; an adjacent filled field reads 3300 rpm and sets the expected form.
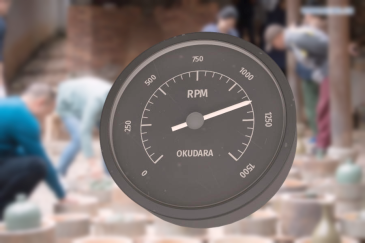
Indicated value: 1150 rpm
